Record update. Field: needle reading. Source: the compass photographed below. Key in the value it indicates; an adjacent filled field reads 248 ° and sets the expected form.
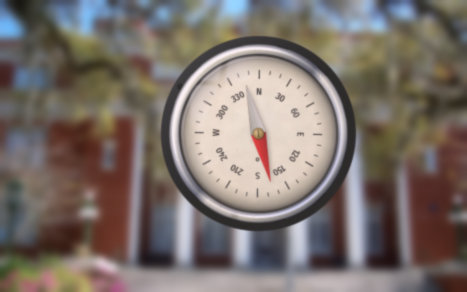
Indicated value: 165 °
